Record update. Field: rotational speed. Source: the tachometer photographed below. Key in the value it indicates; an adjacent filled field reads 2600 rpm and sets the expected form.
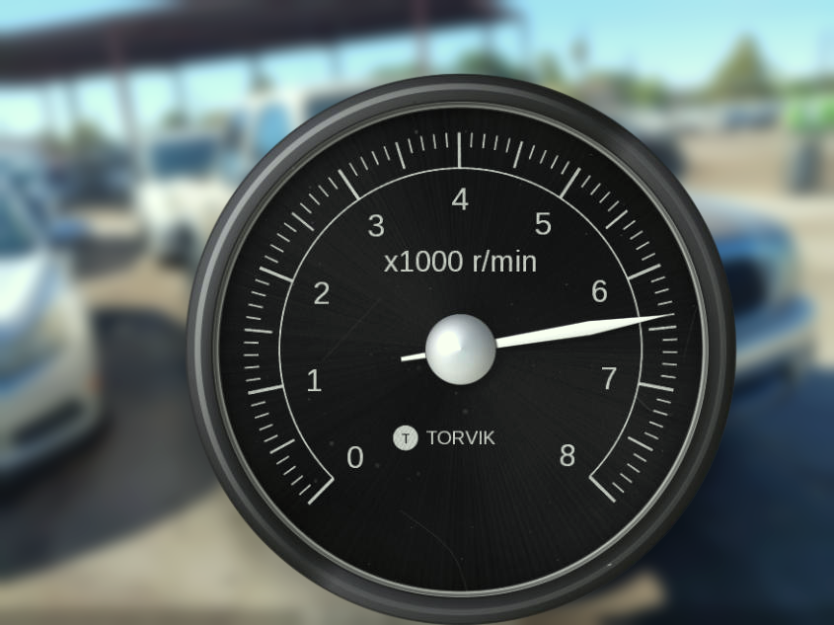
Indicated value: 6400 rpm
